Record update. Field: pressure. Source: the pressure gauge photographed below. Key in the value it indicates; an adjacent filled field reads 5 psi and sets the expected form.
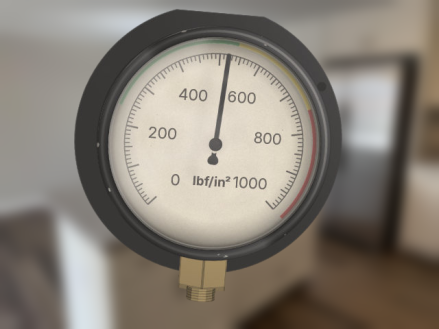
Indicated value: 520 psi
